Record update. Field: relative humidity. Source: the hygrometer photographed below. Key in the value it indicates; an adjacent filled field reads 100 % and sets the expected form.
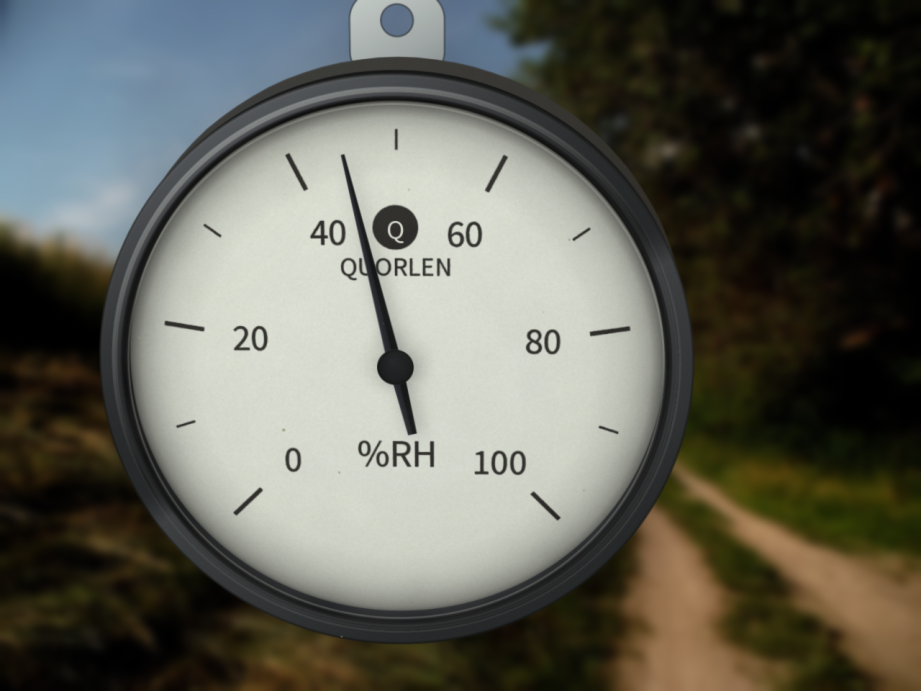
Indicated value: 45 %
